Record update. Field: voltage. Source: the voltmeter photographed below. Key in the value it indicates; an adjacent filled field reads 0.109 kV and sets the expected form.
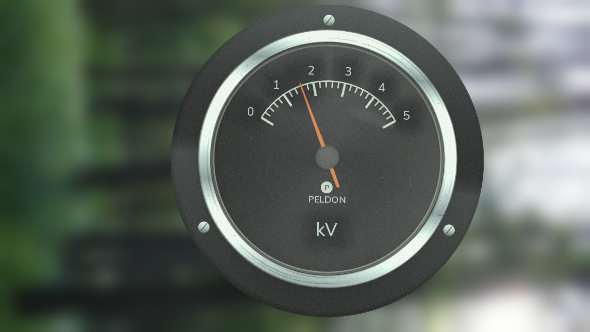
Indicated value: 1.6 kV
